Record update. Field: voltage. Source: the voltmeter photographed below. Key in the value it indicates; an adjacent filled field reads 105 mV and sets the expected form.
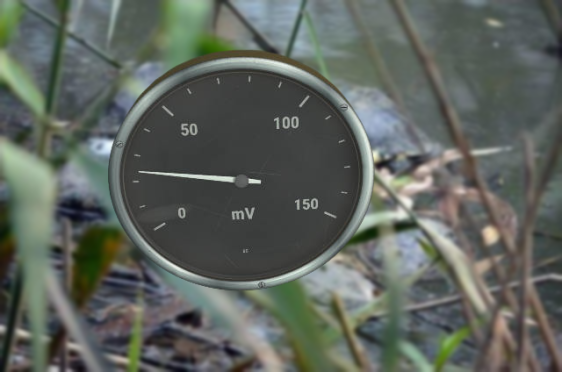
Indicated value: 25 mV
